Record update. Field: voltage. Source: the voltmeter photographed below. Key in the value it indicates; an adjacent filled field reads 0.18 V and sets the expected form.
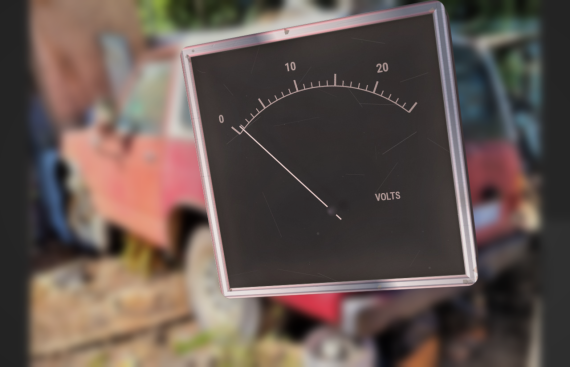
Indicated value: 1 V
